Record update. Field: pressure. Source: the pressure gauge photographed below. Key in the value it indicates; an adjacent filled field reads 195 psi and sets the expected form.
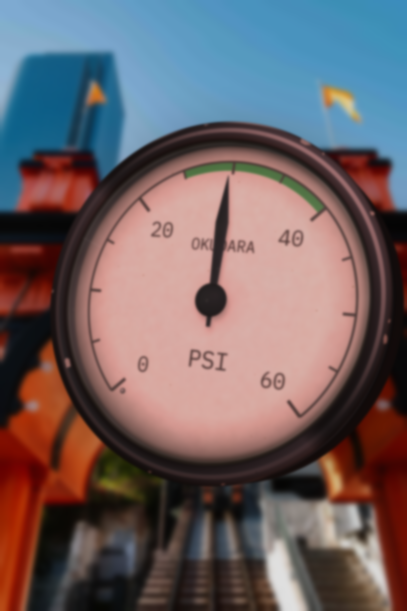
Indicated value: 30 psi
